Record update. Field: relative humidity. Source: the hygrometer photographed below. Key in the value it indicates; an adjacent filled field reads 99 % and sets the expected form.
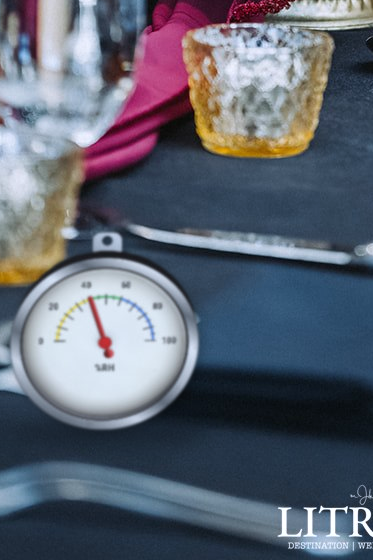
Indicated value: 40 %
